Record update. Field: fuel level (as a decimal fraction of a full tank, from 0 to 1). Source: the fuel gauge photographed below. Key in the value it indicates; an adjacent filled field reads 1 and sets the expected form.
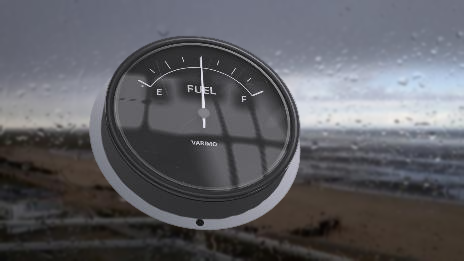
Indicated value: 0.5
